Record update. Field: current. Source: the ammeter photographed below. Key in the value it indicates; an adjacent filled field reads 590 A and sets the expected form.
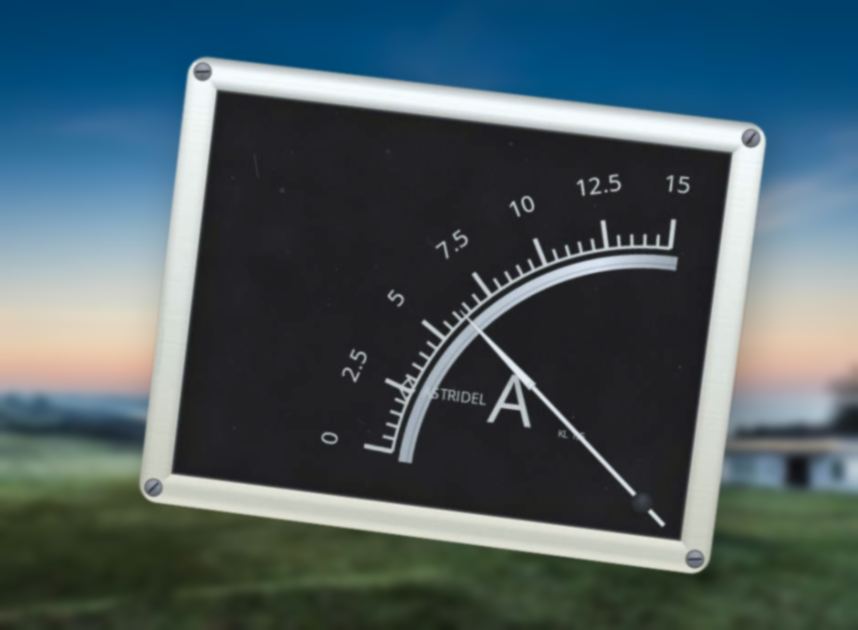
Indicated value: 6.25 A
